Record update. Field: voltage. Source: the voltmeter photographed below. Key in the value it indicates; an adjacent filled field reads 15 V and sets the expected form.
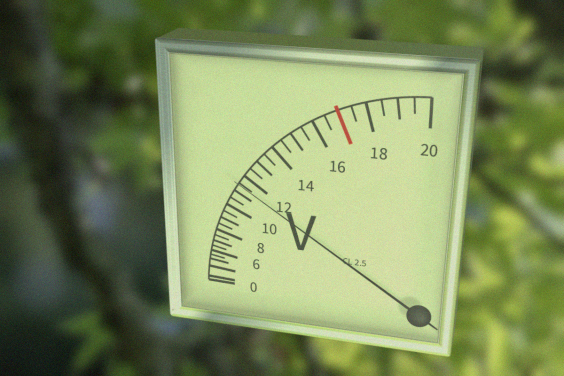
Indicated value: 11.5 V
